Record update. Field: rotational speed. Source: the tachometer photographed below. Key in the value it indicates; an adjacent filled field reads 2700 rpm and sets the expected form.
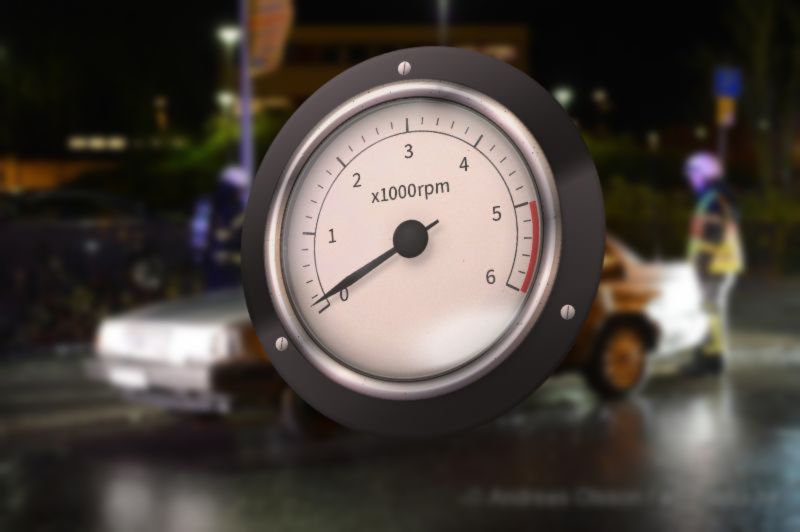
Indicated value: 100 rpm
